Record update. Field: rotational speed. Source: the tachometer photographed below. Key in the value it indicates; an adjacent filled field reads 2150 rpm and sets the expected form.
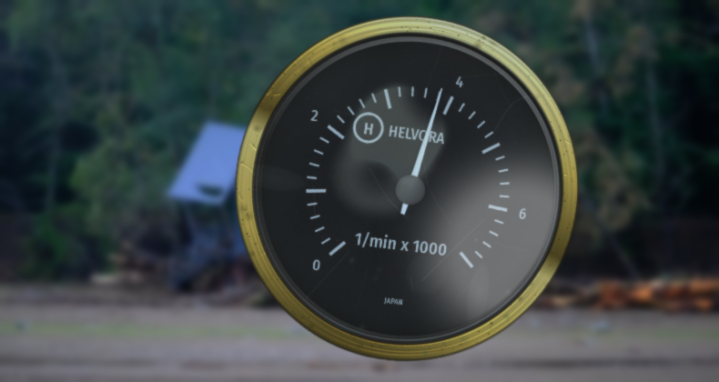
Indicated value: 3800 rpm
